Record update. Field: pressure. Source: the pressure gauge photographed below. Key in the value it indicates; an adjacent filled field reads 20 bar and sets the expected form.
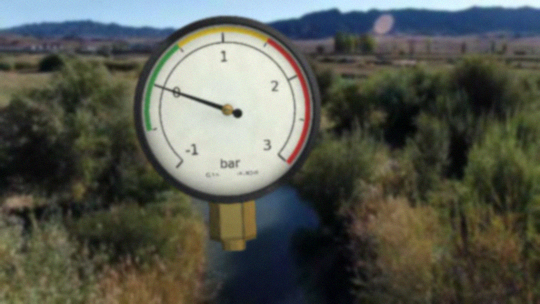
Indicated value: 0 bar
